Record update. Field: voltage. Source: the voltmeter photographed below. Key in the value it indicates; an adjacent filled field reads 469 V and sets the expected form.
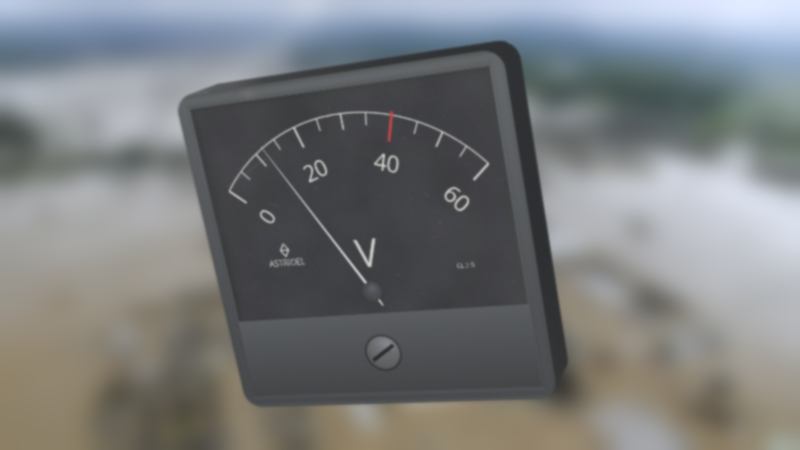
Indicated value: 12.5 V
